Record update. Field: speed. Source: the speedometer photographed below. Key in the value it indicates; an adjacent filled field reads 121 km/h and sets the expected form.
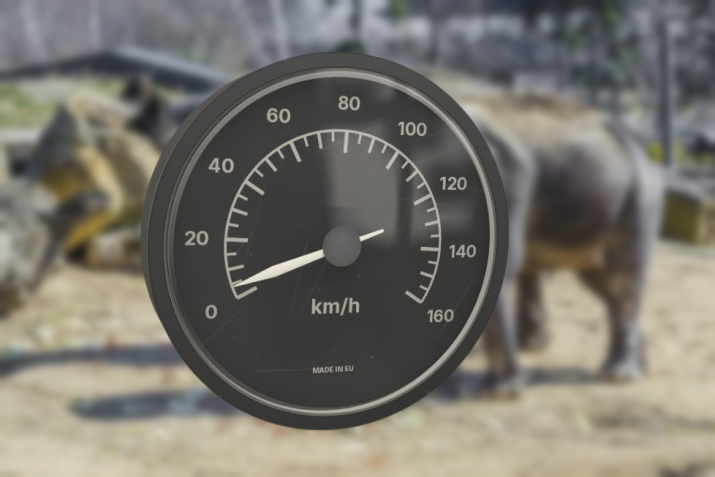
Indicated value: 5 km/h
